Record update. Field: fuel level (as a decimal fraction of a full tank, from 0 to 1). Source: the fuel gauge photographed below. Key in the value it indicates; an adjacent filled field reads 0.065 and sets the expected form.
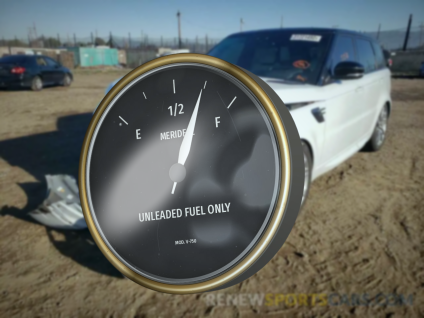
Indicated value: 0.75
